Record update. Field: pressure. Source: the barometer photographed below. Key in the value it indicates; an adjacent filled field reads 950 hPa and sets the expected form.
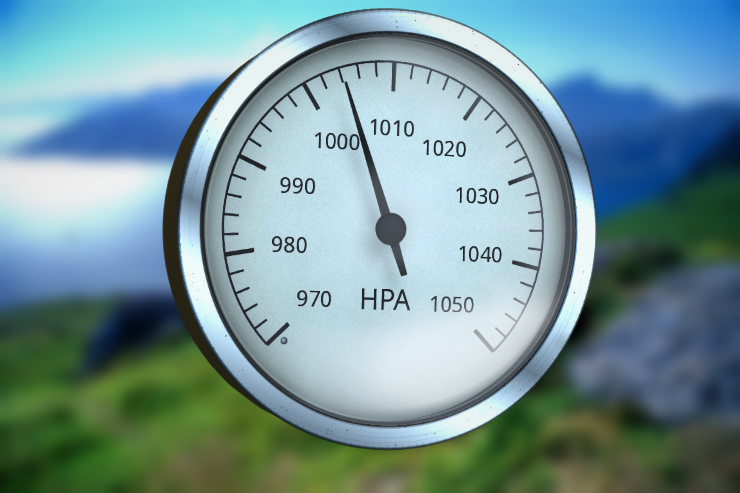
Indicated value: 1004 hPa
